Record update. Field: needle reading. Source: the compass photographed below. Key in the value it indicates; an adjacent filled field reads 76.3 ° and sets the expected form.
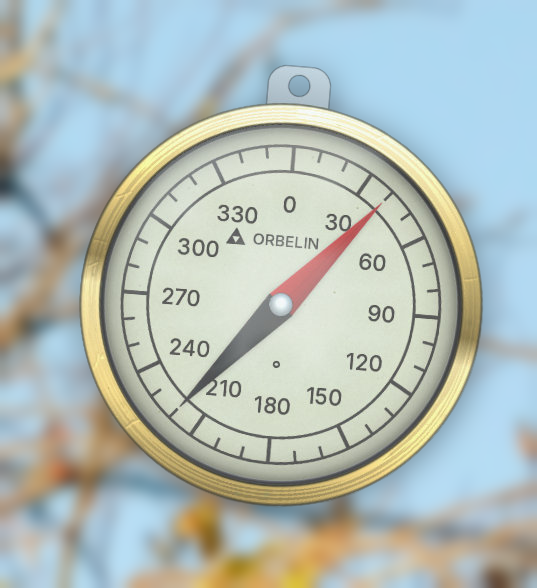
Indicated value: 40 °
